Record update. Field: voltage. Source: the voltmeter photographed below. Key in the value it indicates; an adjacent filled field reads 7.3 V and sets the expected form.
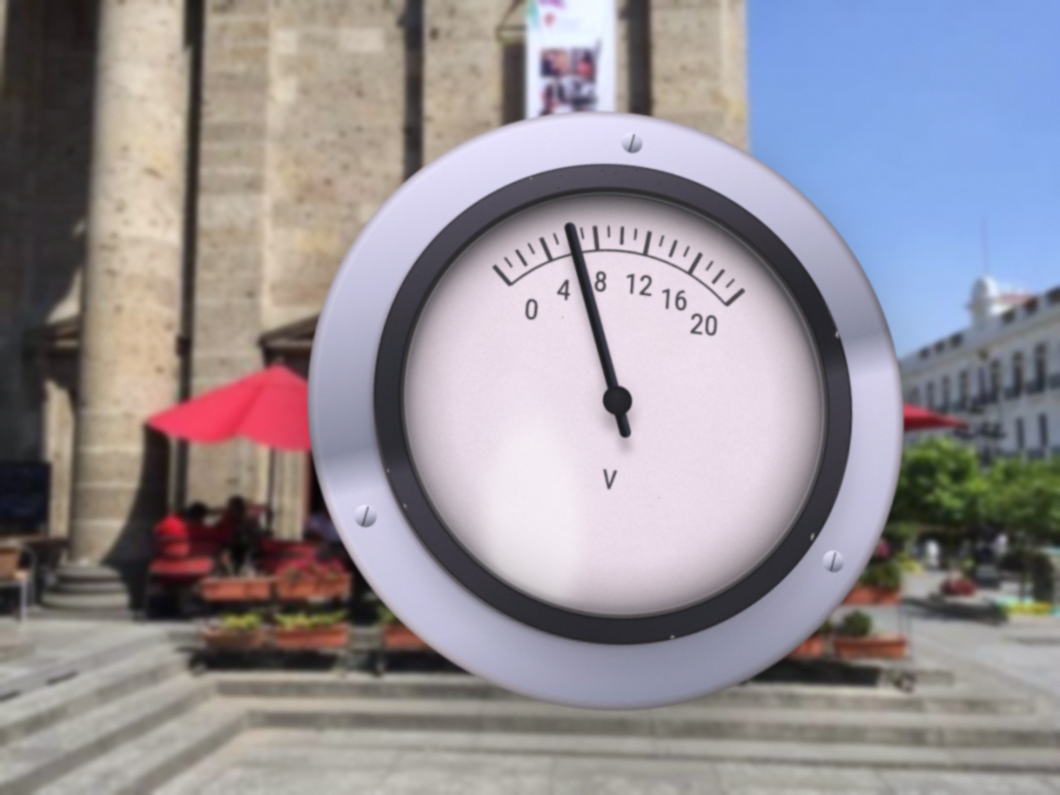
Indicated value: 6 V
